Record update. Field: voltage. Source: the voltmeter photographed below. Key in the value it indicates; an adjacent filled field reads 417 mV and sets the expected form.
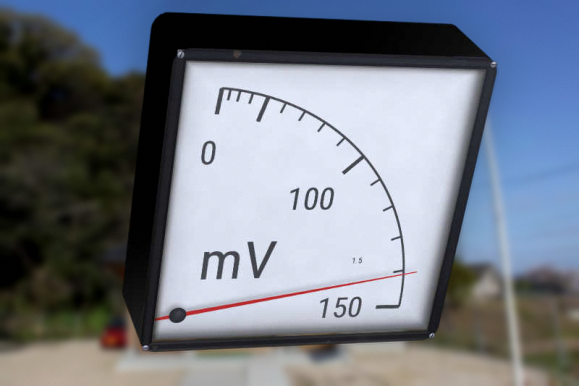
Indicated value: 140 mV
